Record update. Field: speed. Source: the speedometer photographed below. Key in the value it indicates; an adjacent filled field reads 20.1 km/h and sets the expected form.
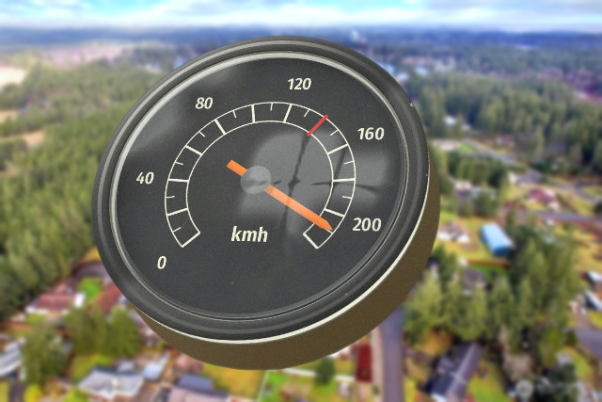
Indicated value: 210 km/h
